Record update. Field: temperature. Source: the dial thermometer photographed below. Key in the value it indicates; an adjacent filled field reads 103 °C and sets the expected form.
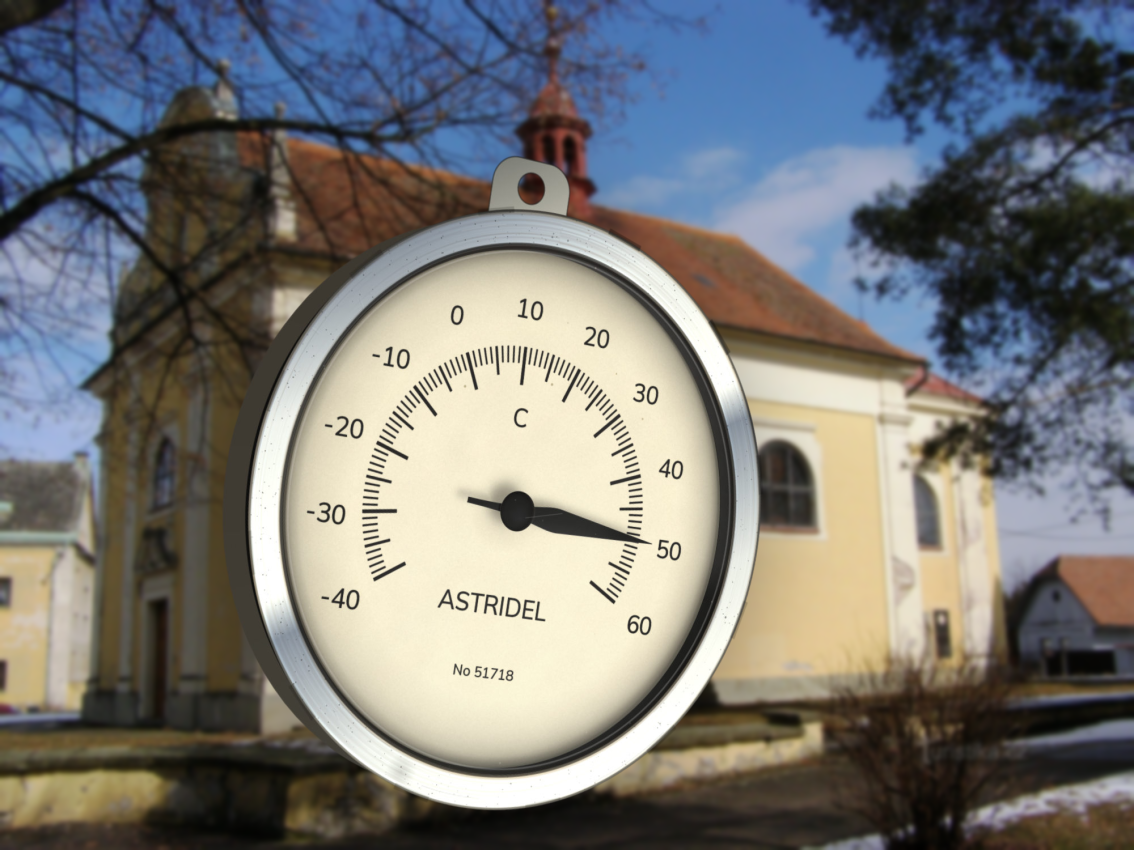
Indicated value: 50 °C
